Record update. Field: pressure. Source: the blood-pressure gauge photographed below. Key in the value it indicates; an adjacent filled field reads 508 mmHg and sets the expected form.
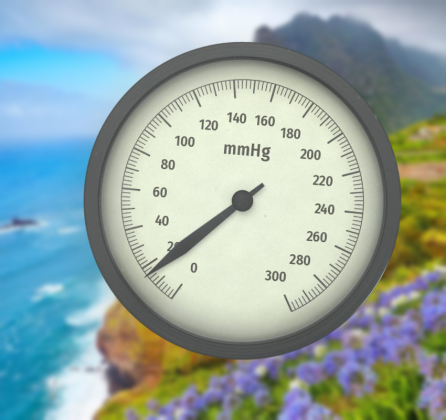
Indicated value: 16 mmHg
